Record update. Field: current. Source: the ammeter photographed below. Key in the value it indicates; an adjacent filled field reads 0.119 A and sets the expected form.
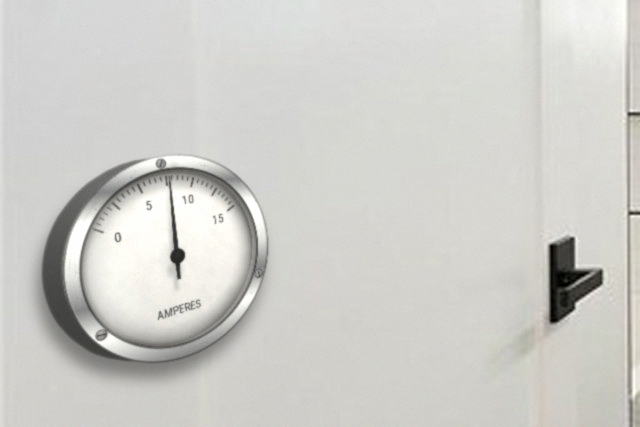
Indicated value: 7.5 A
